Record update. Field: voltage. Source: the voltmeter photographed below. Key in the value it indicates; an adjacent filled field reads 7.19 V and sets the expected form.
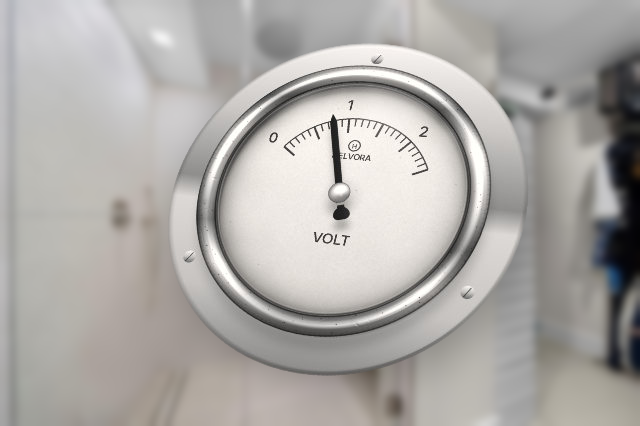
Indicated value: 0.8 V
